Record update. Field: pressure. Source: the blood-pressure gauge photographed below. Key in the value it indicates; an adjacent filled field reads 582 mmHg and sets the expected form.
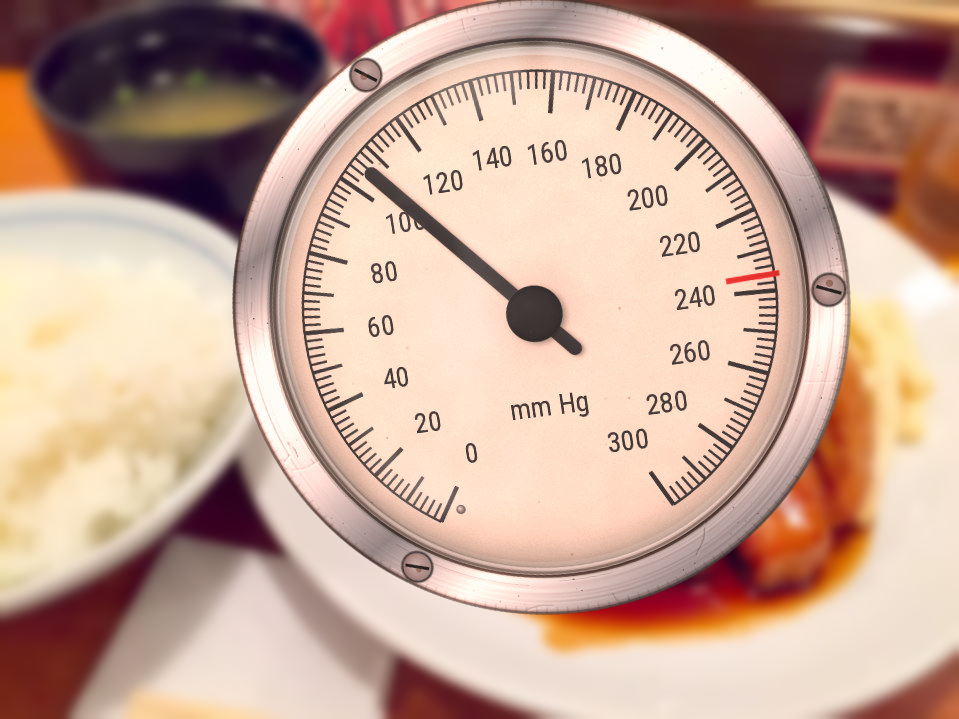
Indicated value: 106 mmHg
